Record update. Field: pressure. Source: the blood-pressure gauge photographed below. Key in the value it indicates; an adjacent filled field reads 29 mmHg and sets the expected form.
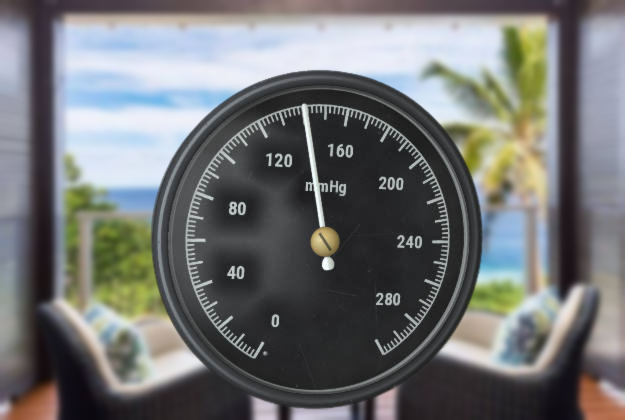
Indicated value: 140 mmHg
